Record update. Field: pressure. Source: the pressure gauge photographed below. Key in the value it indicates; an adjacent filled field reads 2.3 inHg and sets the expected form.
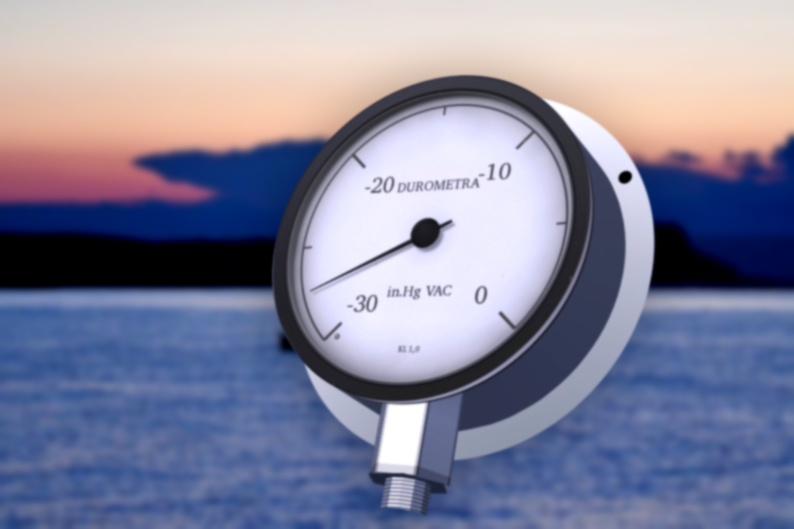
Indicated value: -27.5 inHg
